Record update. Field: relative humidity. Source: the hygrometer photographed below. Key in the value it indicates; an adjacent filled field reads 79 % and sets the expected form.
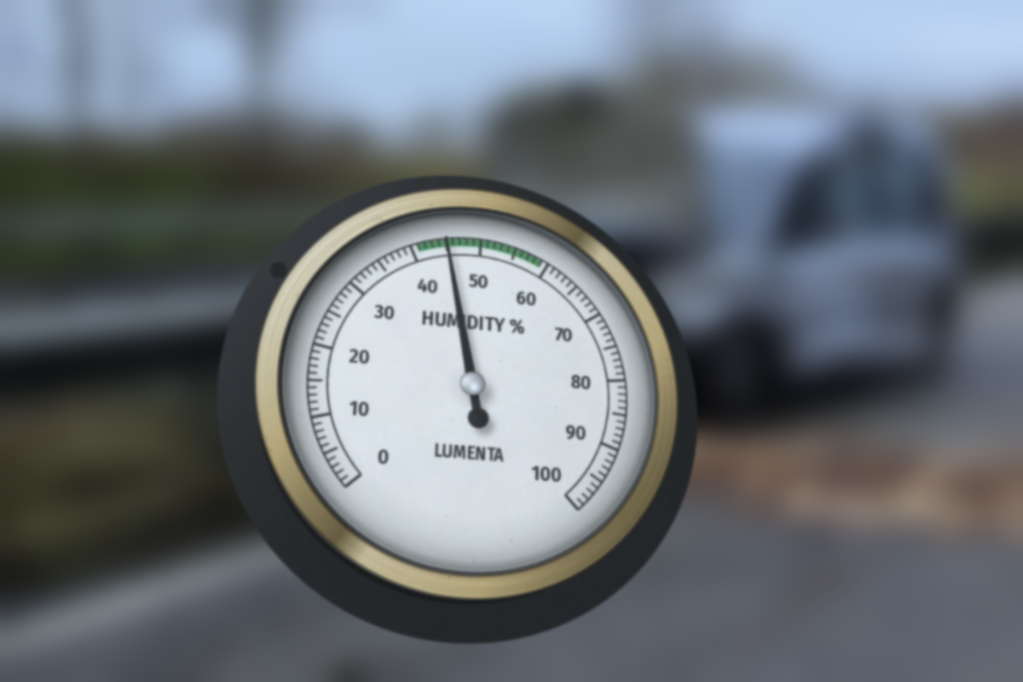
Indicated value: 45 %
